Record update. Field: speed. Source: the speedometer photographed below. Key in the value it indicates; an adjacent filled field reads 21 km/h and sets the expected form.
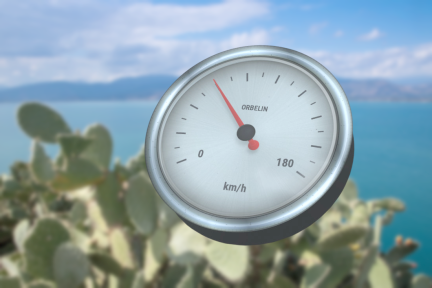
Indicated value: 60 km/h
